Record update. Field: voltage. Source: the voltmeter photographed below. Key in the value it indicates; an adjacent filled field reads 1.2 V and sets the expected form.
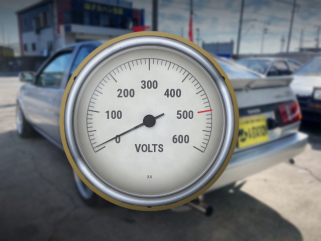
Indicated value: 10 V
